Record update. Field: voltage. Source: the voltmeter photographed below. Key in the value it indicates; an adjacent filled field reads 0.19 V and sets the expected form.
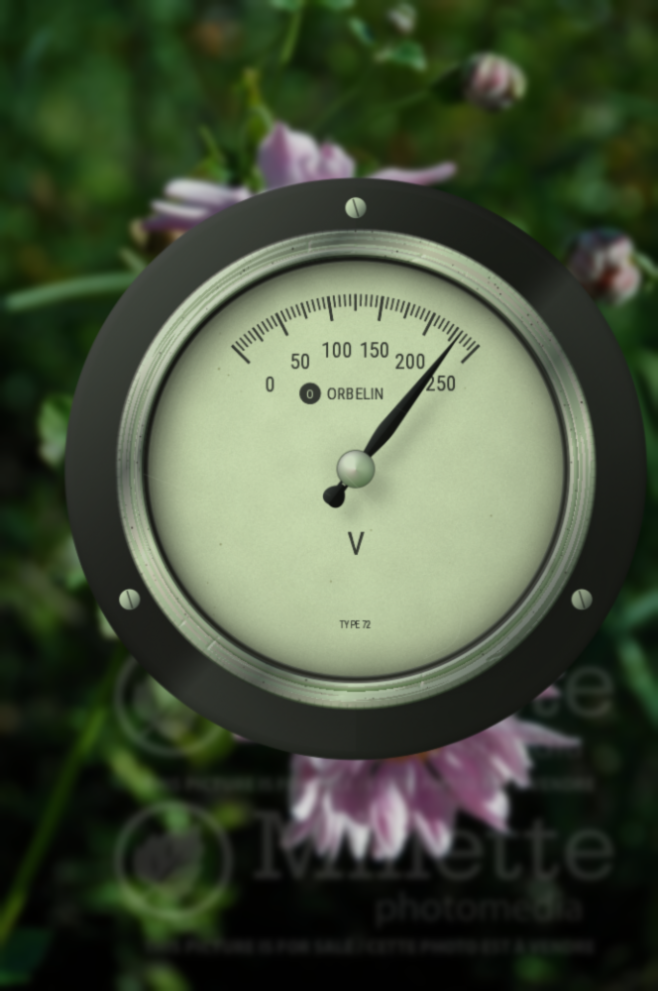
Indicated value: 230 V
